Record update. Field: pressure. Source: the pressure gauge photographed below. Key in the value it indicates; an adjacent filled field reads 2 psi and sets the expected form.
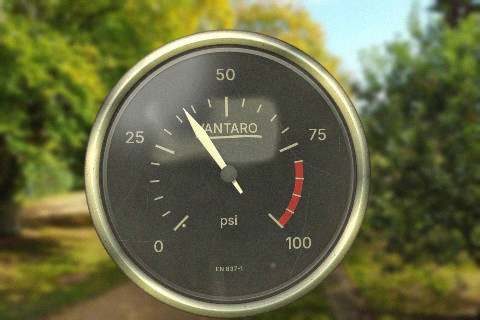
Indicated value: 37.5 psi
